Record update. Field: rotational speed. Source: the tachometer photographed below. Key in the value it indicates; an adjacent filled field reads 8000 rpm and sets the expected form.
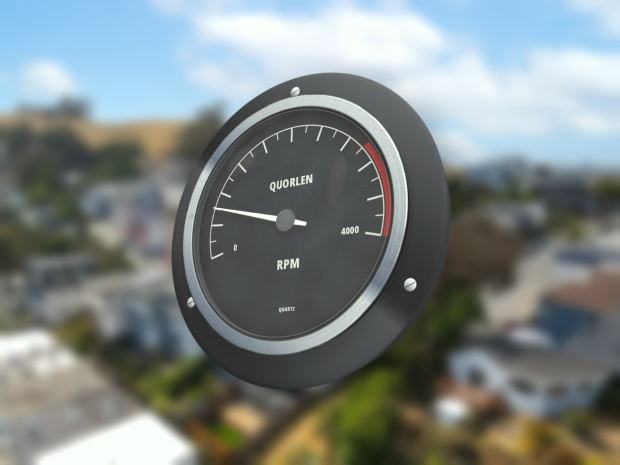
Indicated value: 600 rpm
